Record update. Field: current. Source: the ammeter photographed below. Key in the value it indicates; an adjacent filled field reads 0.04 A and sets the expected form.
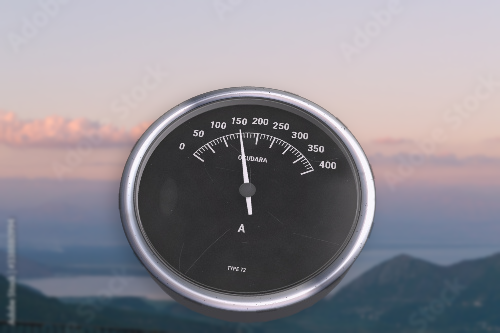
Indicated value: 150 A
